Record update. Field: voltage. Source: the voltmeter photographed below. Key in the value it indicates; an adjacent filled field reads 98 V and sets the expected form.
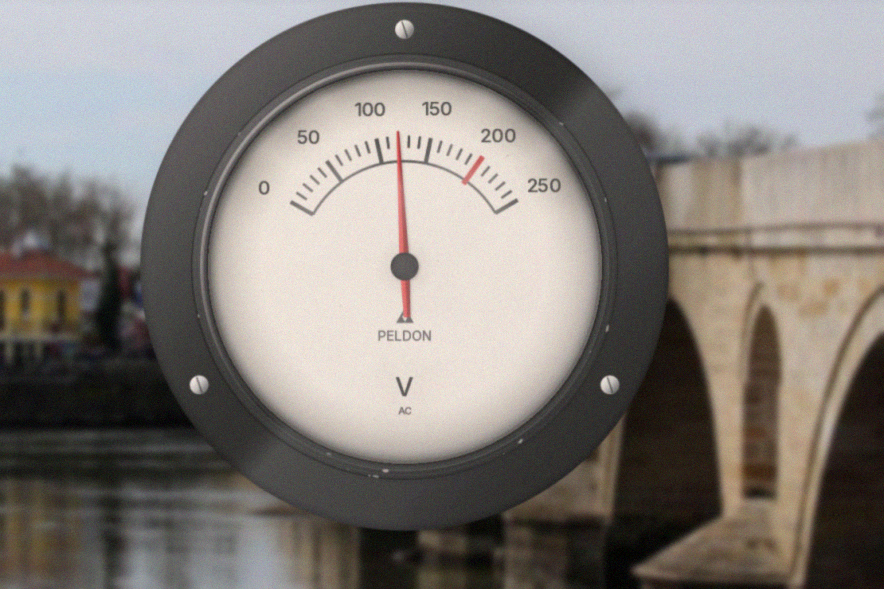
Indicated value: 120 V
